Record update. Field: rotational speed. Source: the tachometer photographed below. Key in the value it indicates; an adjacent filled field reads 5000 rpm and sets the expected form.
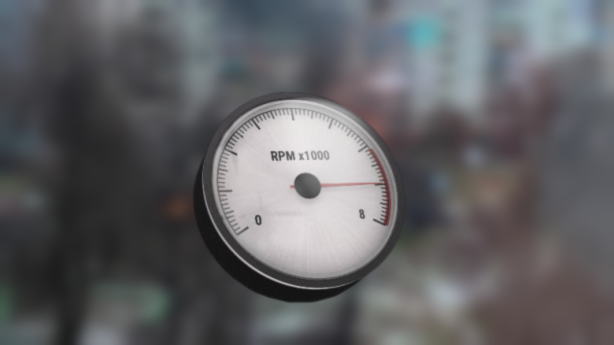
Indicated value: 7000 rpm
